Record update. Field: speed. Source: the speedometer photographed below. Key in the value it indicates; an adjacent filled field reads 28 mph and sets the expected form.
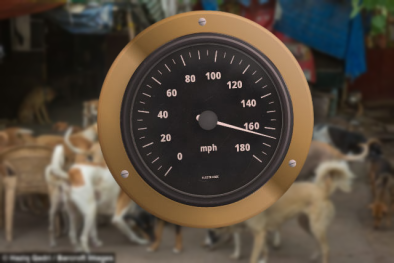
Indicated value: 165 mph
